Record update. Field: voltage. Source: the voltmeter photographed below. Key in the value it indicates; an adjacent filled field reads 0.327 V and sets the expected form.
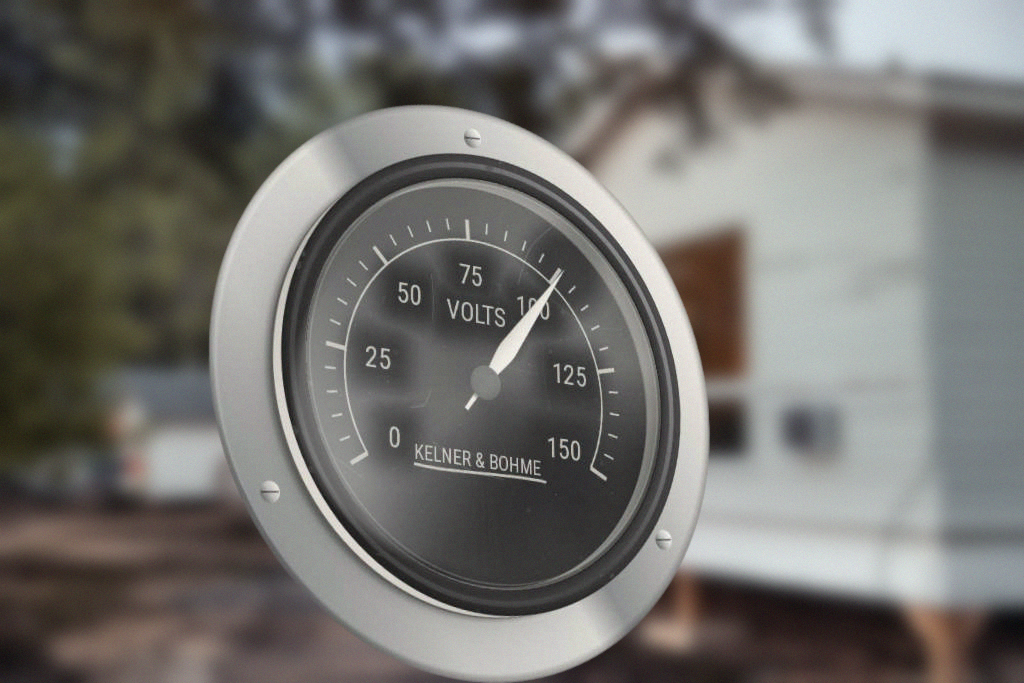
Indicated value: 100 V
